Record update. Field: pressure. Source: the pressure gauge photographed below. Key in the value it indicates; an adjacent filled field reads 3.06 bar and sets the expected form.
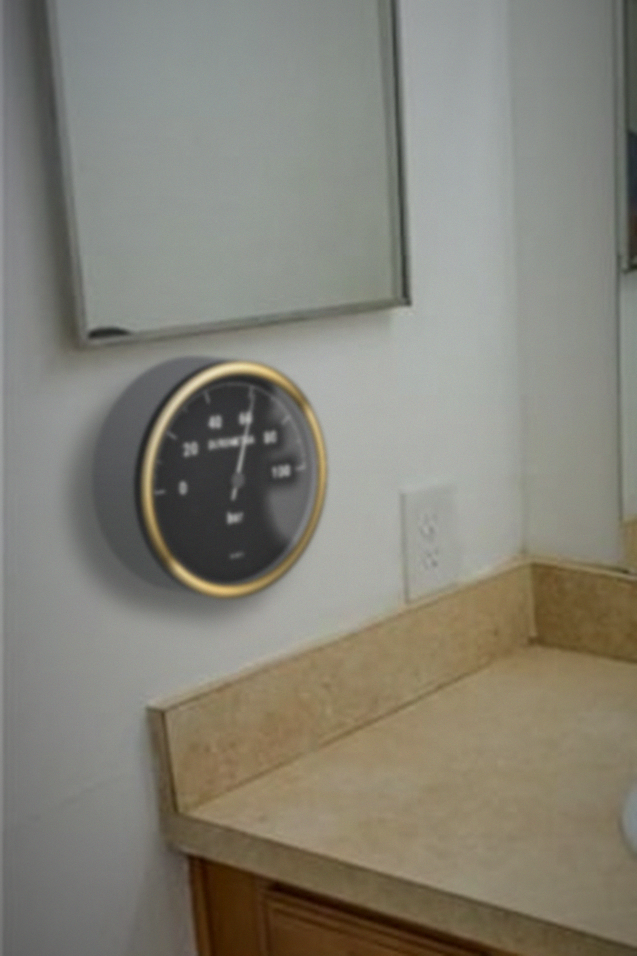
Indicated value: 60 bar
